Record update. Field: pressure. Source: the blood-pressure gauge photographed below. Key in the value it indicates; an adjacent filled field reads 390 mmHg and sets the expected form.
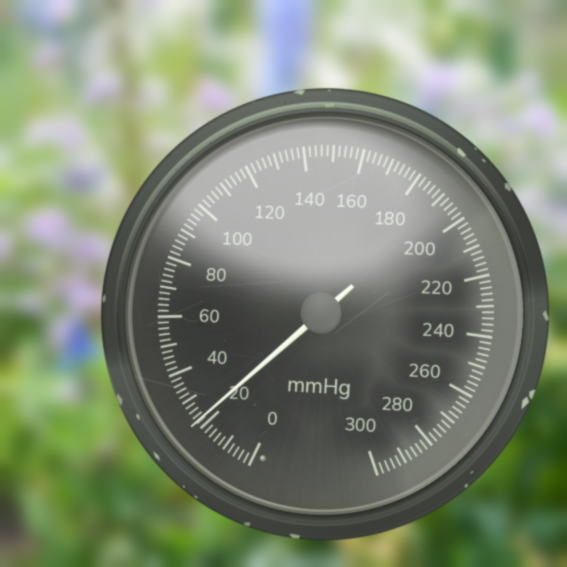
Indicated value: 22 mmHg
